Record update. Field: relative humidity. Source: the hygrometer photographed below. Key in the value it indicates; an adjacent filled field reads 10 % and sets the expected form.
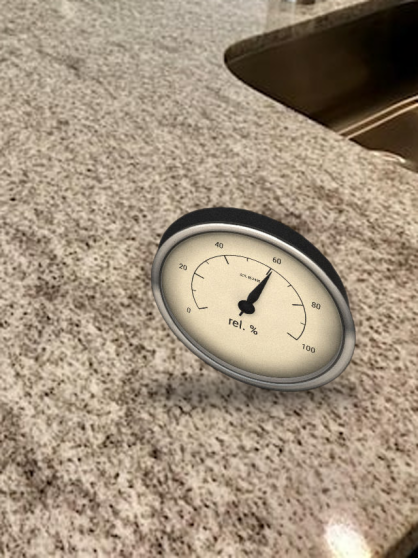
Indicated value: 60 %
